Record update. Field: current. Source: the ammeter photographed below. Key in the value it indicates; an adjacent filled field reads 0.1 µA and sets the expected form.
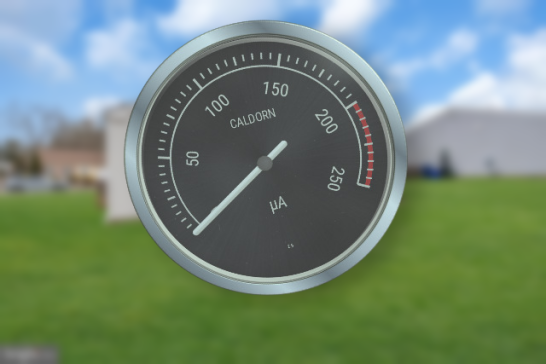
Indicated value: 0 µA
